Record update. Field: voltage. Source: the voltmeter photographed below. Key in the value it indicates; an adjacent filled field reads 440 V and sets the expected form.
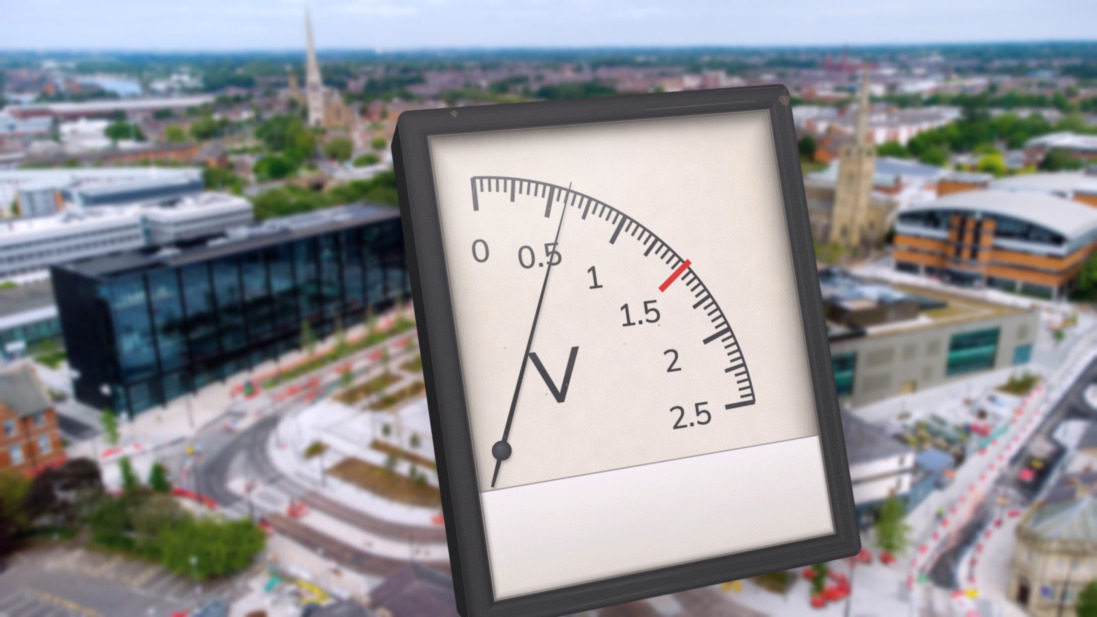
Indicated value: 0.6 V
